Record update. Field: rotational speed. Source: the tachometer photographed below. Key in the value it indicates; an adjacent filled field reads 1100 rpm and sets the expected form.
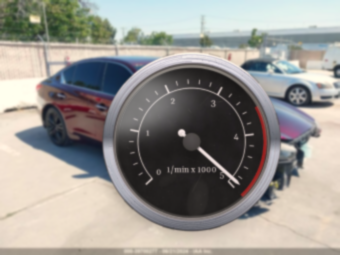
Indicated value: 4900 rpm
